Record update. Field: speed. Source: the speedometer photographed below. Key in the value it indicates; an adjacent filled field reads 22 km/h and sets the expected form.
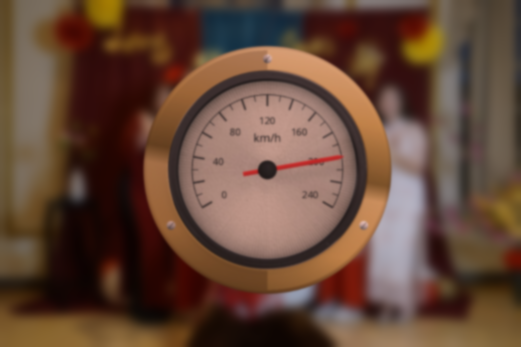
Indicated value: 200 km/h
